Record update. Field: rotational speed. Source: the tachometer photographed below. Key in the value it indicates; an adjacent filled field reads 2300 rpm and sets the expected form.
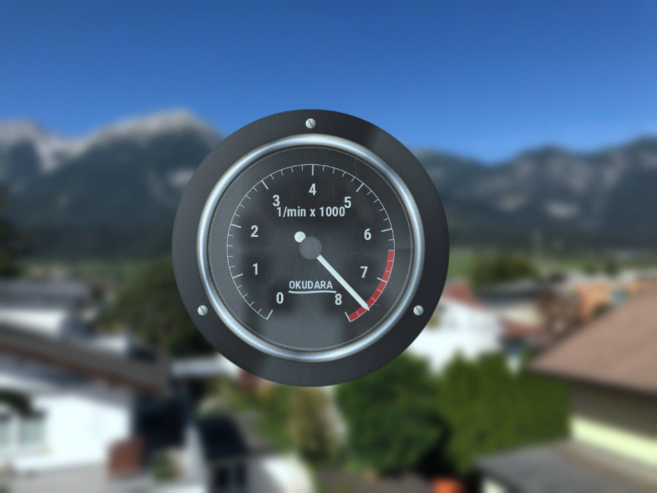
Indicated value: 7600 rpm
